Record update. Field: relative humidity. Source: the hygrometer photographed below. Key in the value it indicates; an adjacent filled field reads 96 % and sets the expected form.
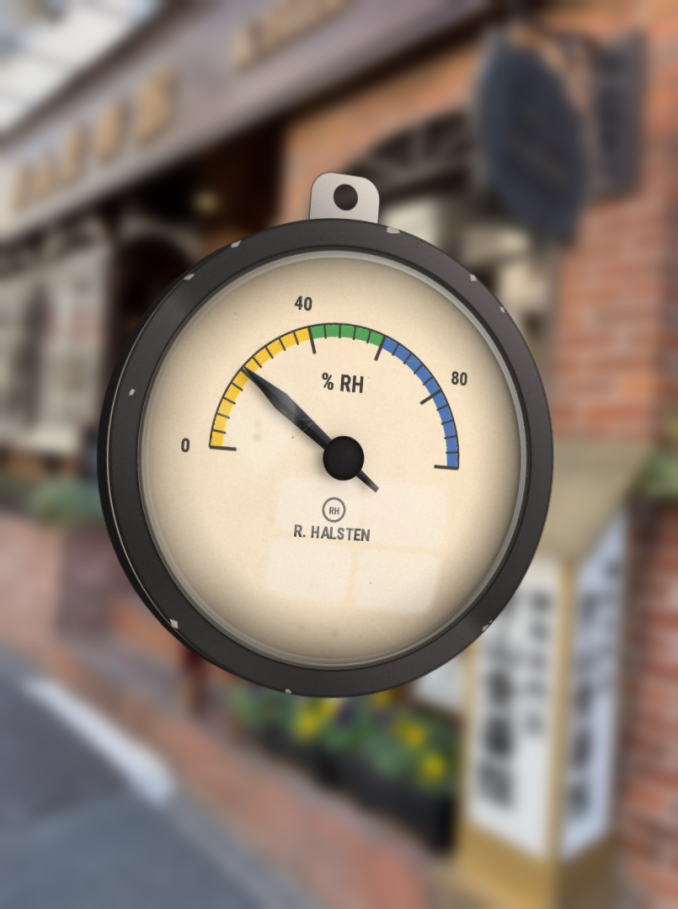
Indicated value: 20 %
